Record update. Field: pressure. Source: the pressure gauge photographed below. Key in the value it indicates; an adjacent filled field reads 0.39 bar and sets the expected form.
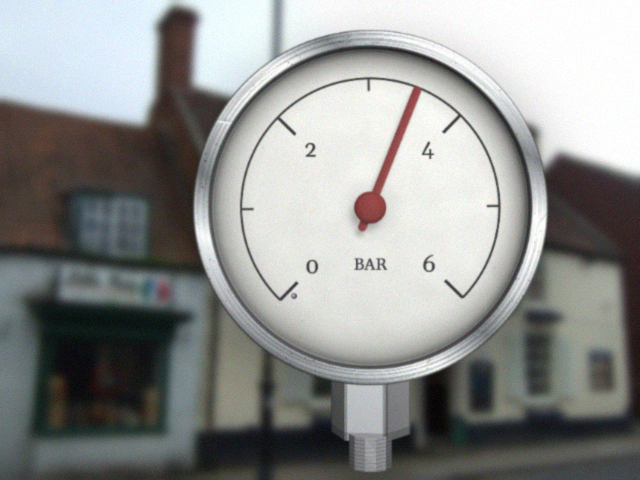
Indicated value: 3.5 bar
